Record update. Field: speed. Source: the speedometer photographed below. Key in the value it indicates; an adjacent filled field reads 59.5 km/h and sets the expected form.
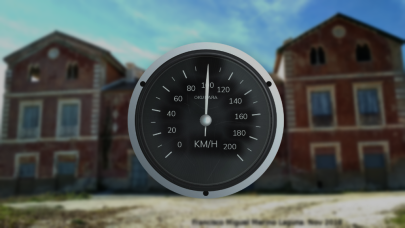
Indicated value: 100 km/h
